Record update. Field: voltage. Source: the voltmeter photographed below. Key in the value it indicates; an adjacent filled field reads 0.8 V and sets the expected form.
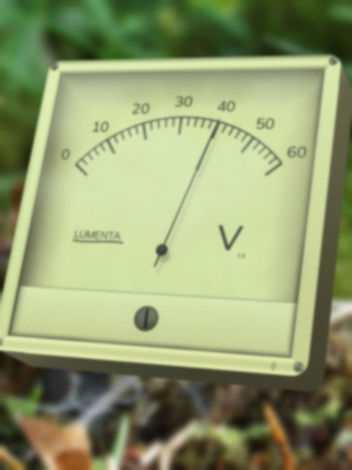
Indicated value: 40 V
